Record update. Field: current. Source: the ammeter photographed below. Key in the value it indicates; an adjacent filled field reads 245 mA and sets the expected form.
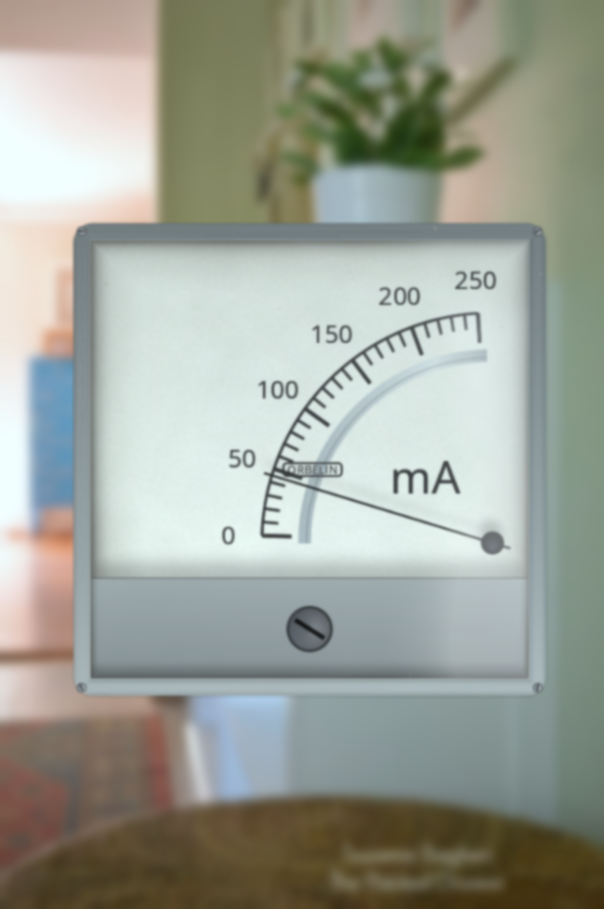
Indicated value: 45 mA
